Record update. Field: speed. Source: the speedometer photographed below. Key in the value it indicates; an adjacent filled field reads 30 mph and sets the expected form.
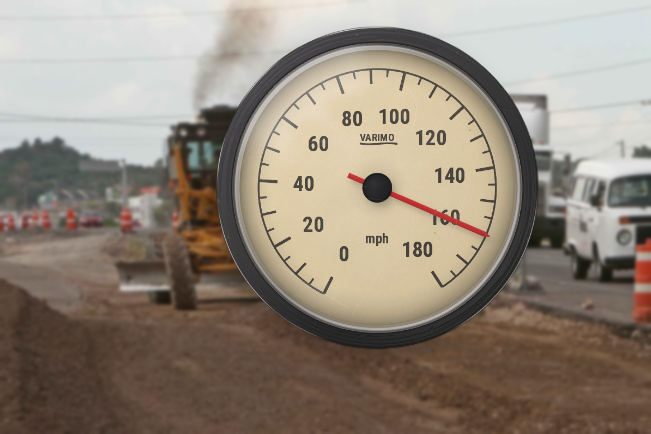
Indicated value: 160 mph
